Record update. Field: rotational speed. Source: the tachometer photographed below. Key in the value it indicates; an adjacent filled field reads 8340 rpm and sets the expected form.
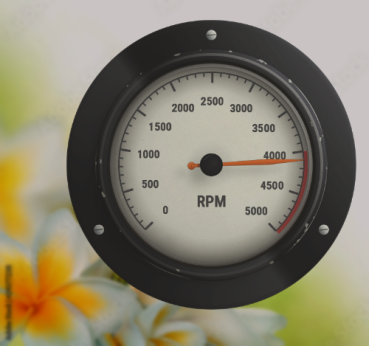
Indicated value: 4100 rpm
